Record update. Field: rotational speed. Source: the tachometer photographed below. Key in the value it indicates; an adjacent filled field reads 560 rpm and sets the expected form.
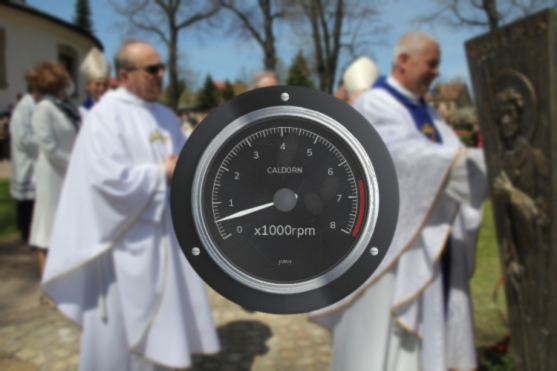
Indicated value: 500 rpm
